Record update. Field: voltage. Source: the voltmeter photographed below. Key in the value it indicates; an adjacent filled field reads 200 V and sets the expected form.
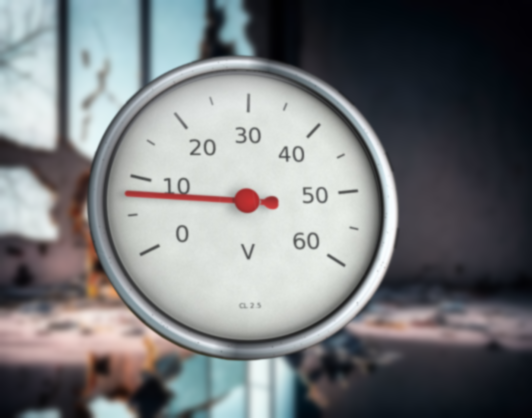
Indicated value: 7.5 V
